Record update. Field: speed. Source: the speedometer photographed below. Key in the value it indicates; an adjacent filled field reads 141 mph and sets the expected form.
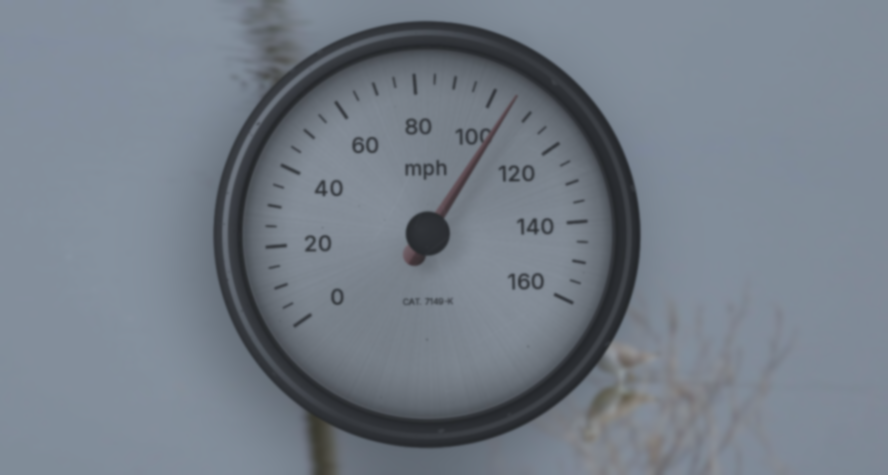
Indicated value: 105 mph
